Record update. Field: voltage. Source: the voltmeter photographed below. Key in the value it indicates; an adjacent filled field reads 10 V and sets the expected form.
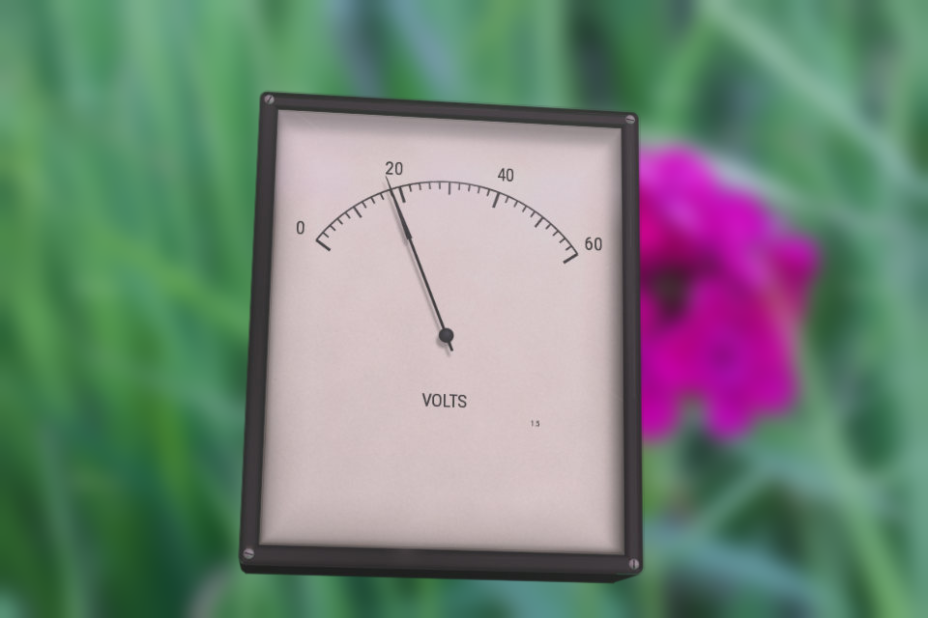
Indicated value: 18 V
